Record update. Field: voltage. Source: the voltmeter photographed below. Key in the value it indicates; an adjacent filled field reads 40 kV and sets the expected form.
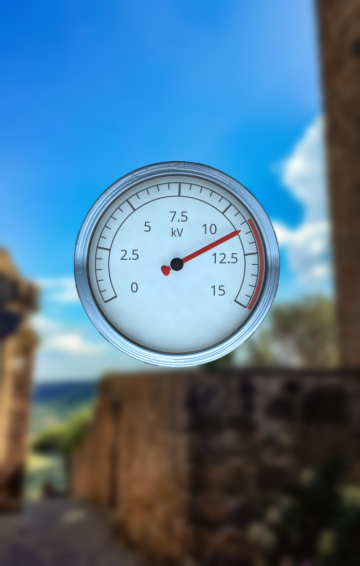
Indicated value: 11.25 kV
